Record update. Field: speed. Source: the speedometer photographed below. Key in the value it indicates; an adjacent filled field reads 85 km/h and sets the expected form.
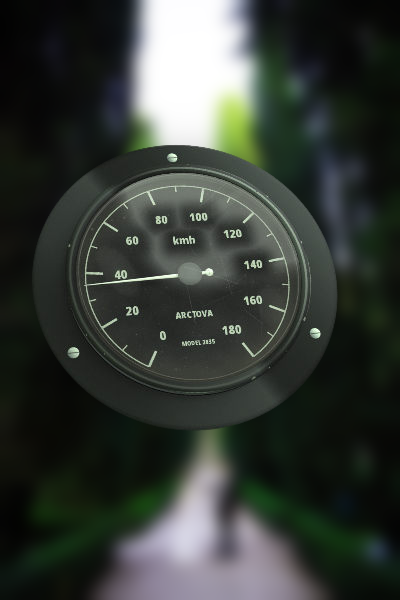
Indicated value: 35 km/h
